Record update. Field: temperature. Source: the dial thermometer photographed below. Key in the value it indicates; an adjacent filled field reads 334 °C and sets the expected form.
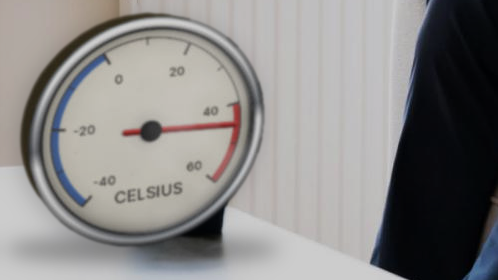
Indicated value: 45 °C
